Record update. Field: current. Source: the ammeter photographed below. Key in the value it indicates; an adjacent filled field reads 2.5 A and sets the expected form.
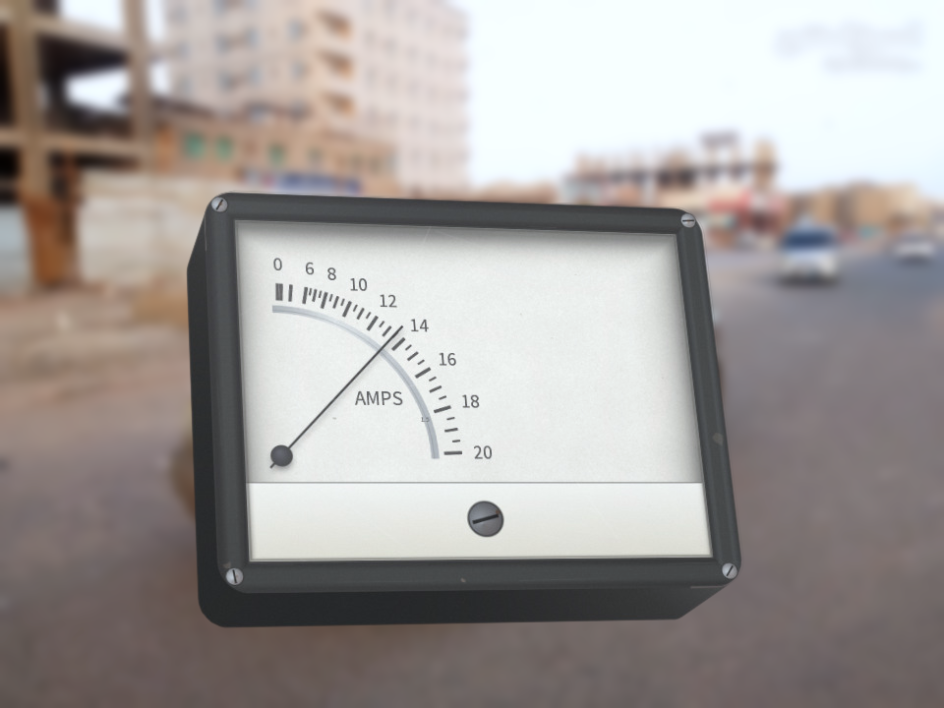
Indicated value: 13.5 A
